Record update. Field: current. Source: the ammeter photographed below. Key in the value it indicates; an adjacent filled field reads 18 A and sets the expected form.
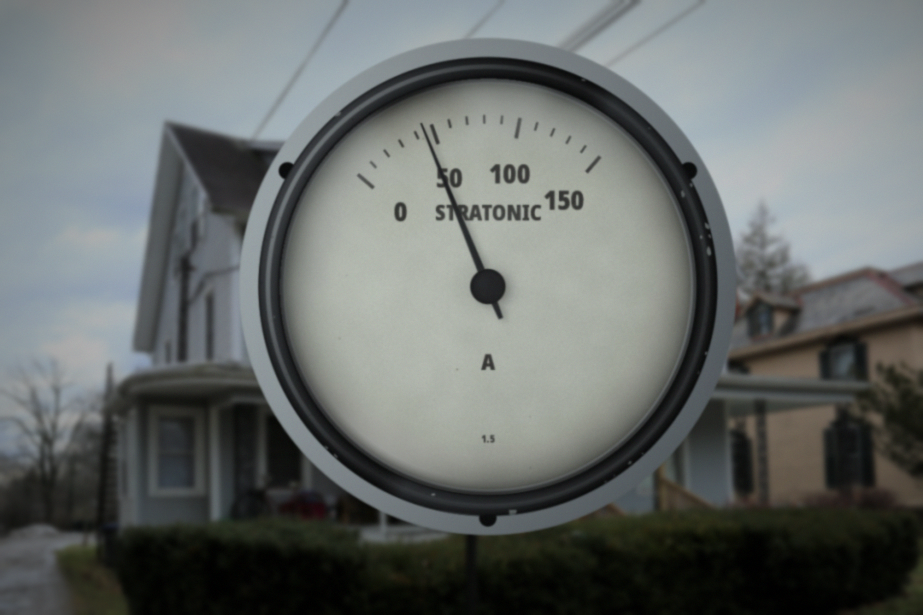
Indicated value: 45 A
